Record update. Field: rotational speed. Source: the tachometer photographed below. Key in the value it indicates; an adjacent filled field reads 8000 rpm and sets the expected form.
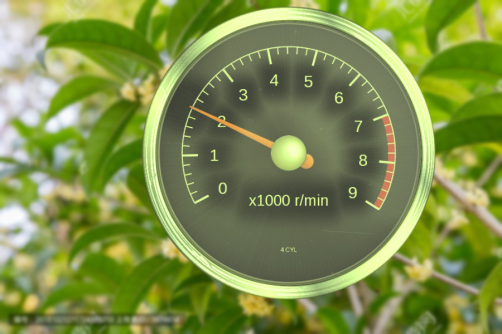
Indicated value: 2000 rpm
